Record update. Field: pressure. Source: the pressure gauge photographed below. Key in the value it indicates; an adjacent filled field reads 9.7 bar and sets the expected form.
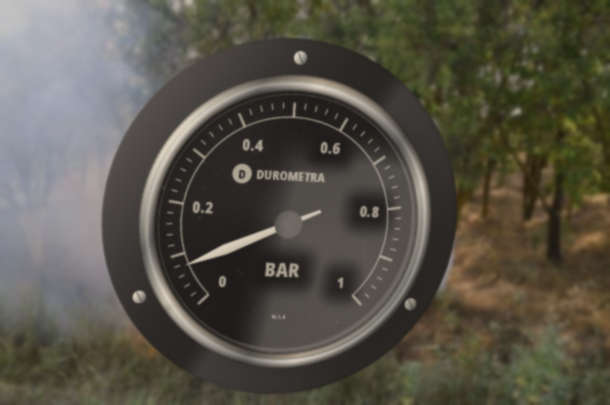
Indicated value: 0.08 bar
